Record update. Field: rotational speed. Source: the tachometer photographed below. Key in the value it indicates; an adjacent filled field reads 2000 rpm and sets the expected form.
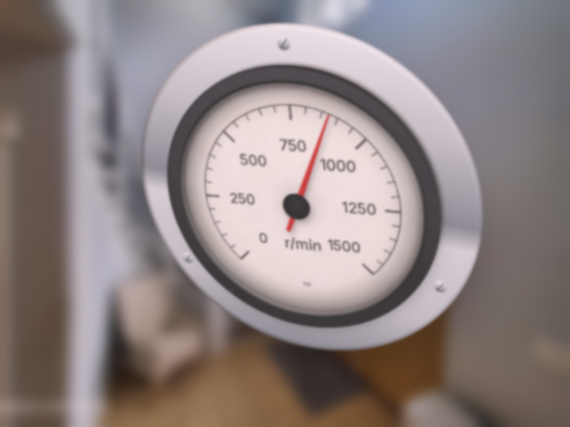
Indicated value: 875 rpm
